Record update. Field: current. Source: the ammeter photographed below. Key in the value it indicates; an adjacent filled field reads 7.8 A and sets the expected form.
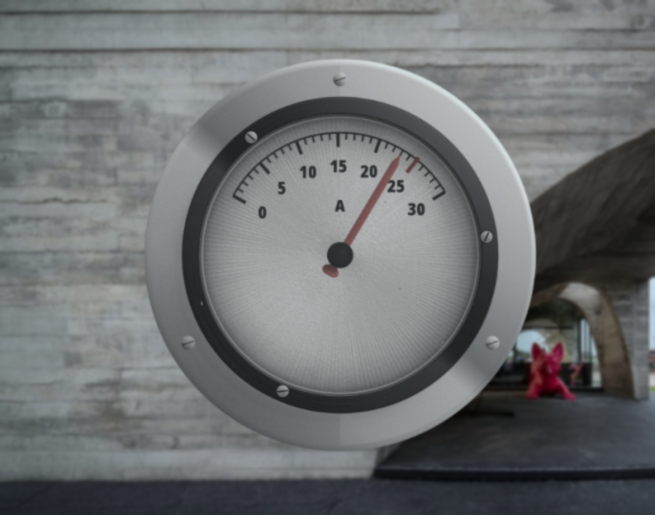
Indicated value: 23 A
